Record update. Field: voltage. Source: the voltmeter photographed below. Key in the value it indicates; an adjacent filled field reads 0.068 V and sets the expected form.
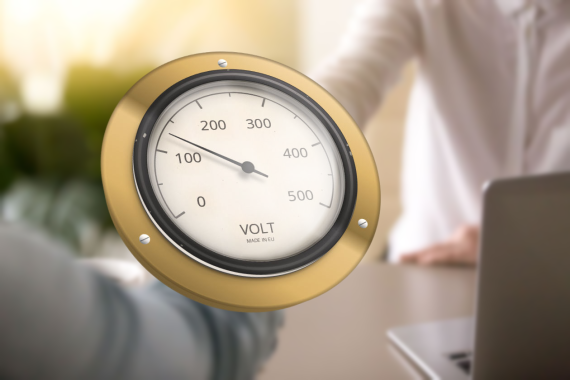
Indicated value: 125 V
